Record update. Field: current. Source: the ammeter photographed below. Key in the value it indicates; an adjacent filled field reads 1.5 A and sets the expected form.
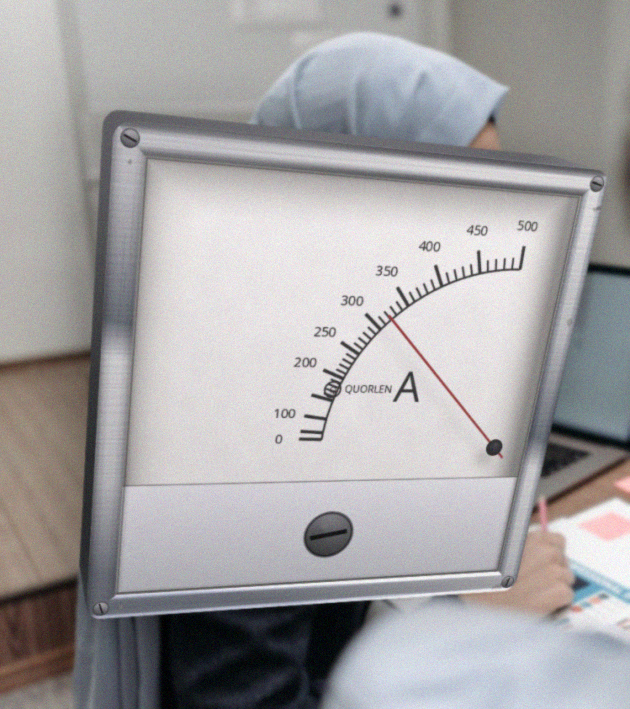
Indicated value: 320 A
